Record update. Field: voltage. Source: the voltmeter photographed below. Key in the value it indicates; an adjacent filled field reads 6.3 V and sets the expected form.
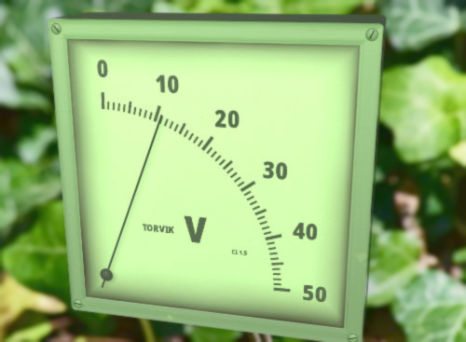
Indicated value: 11 V
